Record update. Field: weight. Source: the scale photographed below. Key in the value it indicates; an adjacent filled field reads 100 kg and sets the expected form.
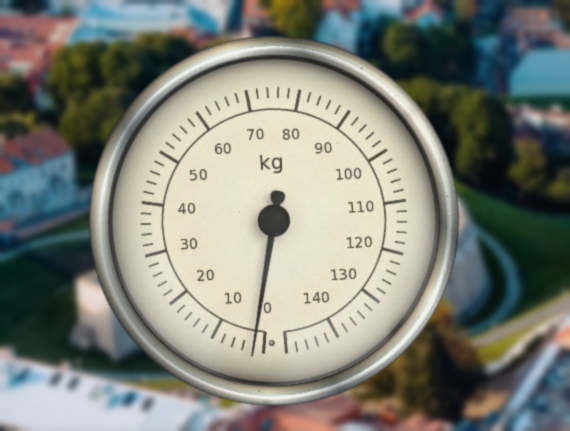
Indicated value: 2 kg
